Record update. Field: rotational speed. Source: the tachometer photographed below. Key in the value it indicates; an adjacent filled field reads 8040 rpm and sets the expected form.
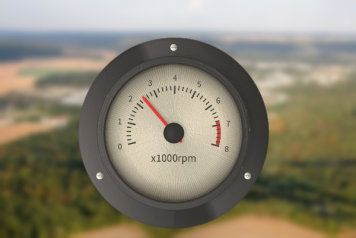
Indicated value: 2400 rpm
